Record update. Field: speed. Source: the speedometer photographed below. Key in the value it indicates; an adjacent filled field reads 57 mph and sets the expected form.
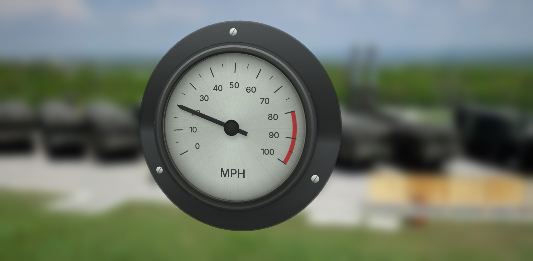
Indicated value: 20 mph
